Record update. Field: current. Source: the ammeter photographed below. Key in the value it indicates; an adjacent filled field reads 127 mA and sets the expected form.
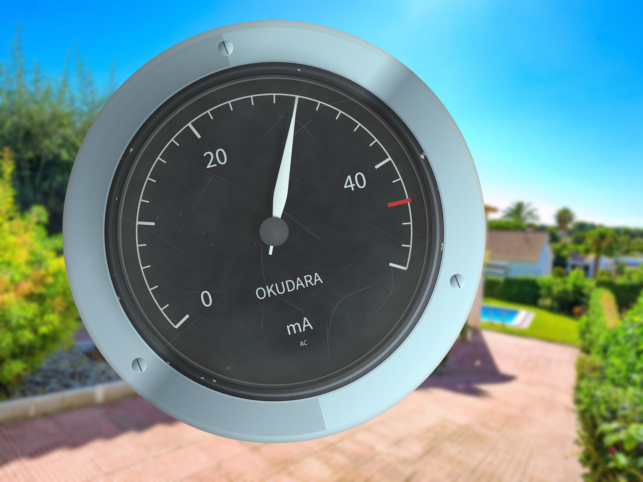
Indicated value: 30 mA
